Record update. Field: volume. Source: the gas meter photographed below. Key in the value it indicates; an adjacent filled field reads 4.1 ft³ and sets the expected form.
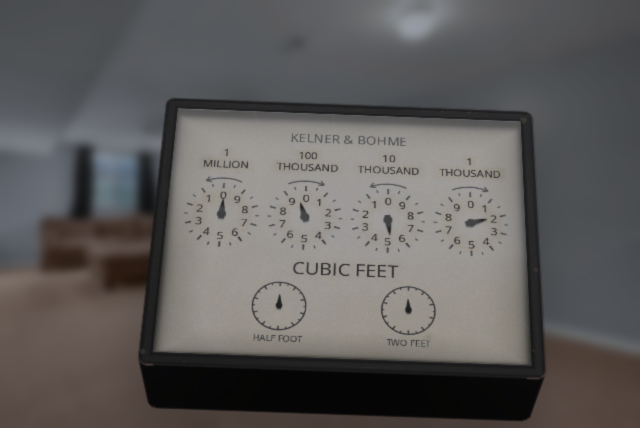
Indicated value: 995200 ft³
